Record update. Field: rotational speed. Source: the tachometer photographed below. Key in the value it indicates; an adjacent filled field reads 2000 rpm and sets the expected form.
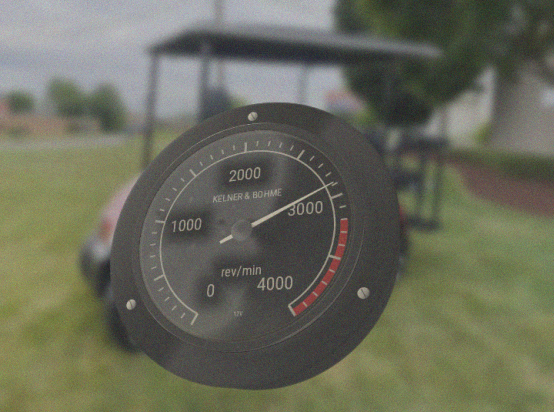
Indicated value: 2900 rpm
